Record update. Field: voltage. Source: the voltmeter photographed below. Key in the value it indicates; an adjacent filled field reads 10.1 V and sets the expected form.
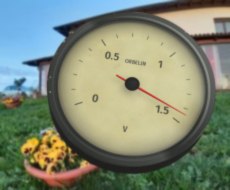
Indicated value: 1.45 V
